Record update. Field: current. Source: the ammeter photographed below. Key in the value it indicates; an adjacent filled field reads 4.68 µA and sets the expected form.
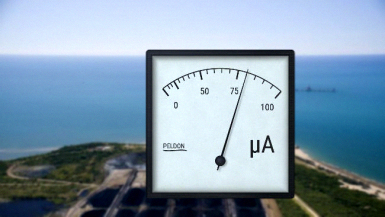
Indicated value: 80 µA
